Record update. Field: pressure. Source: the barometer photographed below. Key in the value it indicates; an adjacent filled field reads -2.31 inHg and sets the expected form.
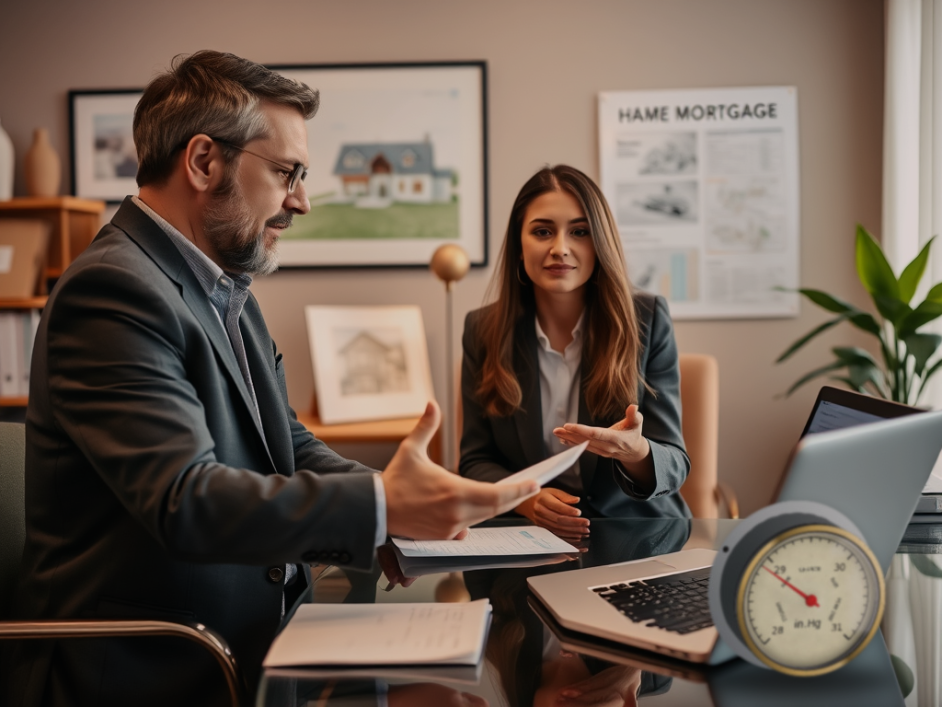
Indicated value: 28.9 inHg
